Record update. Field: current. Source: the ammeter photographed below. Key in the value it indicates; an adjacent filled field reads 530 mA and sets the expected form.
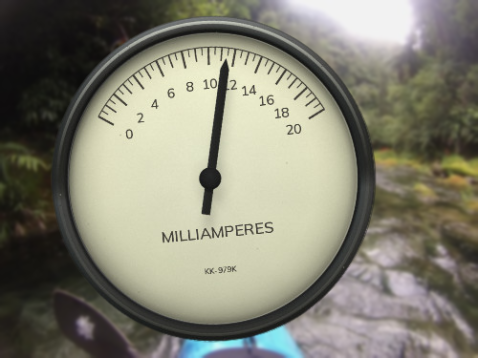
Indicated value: 11.5 mA
